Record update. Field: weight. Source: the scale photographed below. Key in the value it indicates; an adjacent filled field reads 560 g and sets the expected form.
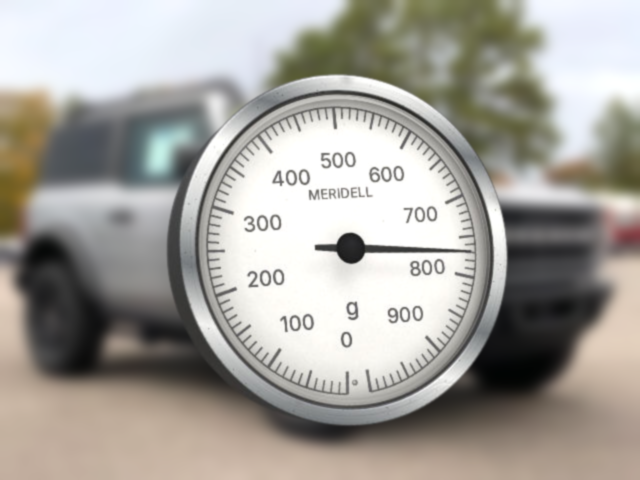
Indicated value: 770 g
